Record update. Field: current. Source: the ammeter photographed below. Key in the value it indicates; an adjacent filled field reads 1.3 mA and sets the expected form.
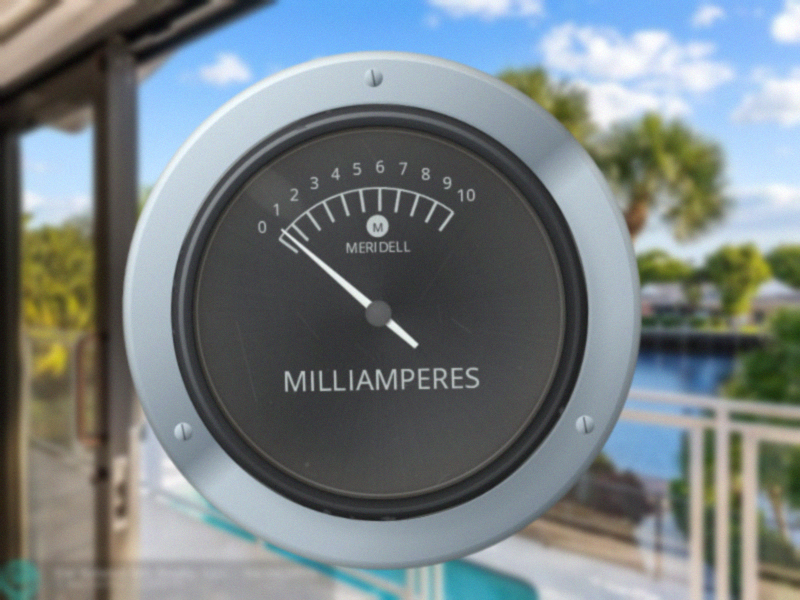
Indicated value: 0.5 mA
